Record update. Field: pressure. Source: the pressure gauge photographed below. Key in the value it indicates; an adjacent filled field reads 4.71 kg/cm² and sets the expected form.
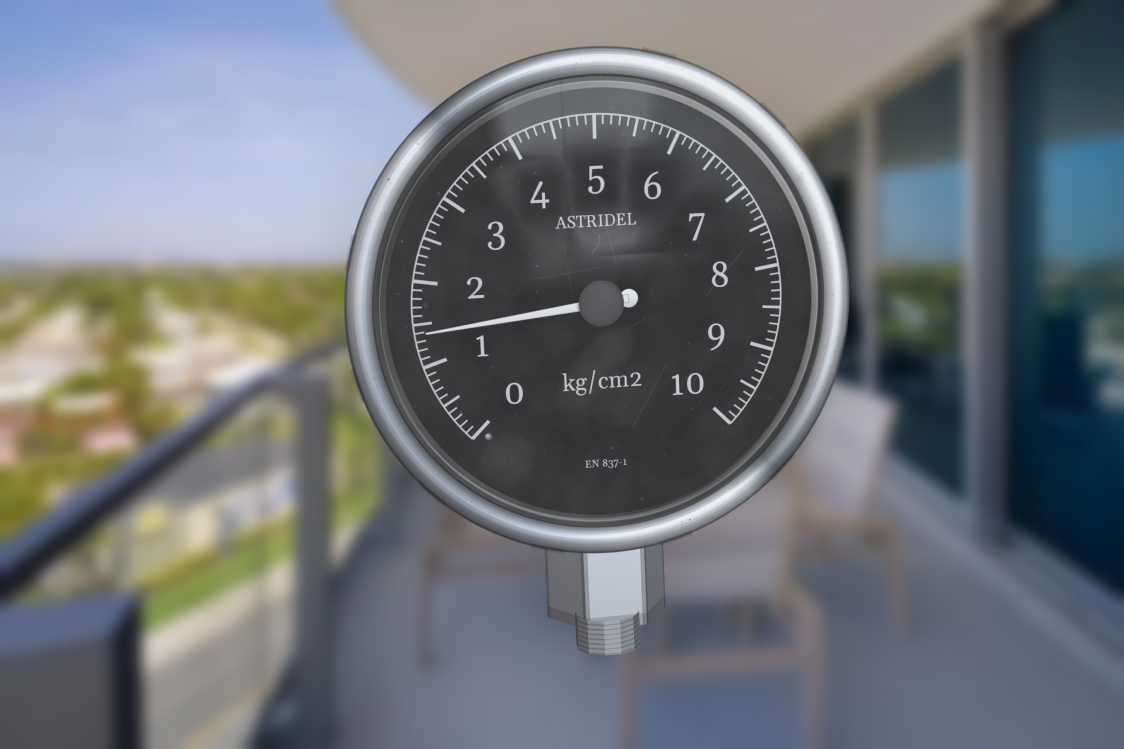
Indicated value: 1.4 kg/cm²
